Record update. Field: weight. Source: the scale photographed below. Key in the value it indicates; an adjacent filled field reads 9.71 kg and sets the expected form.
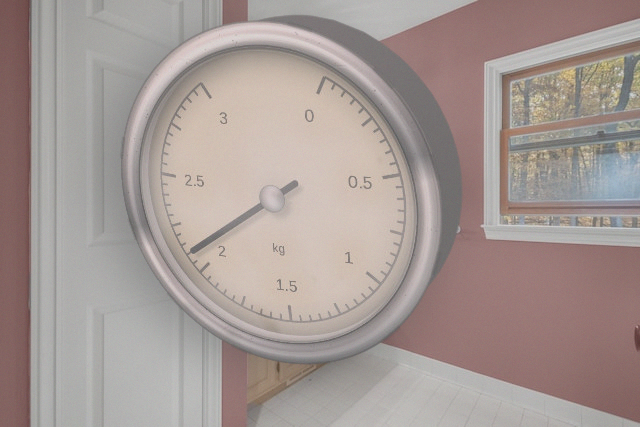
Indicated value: 2.1 kg
